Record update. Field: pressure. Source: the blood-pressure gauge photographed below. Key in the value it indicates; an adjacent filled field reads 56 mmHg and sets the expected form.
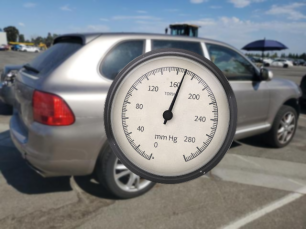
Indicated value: 170 mmHg
